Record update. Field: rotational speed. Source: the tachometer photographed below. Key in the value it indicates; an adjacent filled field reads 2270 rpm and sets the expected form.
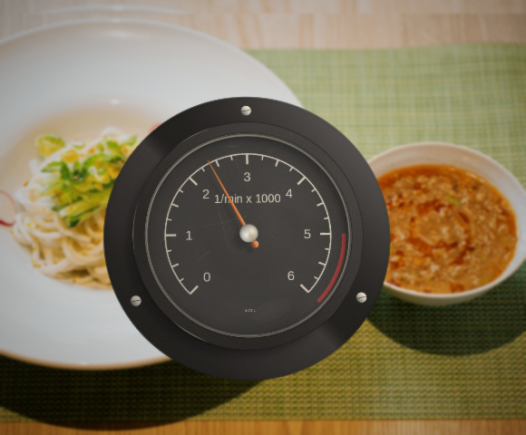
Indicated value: 2375 rpm
